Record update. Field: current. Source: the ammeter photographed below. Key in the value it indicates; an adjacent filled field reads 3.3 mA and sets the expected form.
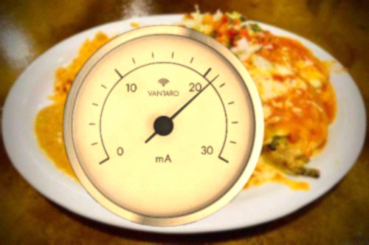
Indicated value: 21 mA
